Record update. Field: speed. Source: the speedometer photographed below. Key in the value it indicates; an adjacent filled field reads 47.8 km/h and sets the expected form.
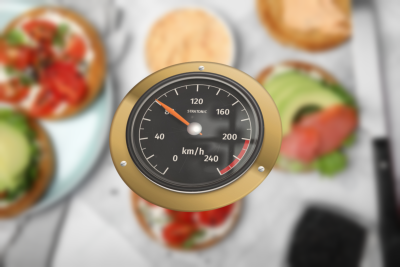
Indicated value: 80 km/h
